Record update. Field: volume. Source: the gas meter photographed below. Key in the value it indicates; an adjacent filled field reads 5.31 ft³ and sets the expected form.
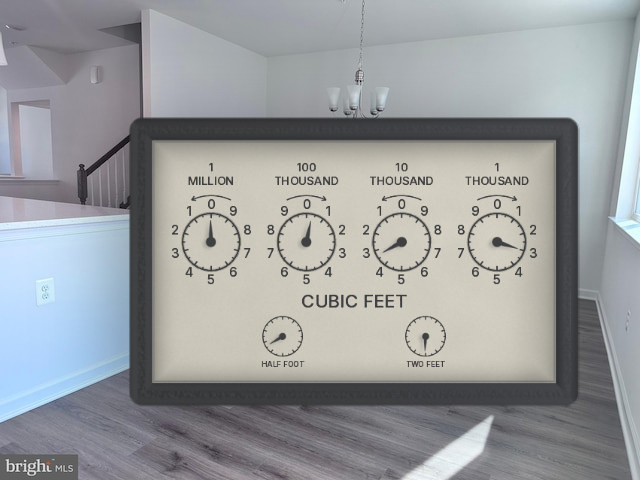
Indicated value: 3300 ft³
